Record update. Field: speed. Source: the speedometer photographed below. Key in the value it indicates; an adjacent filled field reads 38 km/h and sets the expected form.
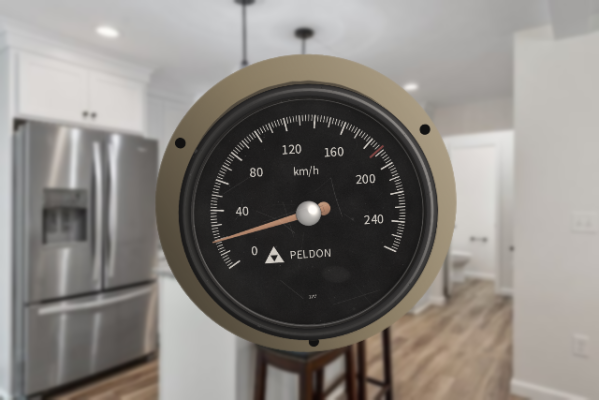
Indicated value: 20 km/h
